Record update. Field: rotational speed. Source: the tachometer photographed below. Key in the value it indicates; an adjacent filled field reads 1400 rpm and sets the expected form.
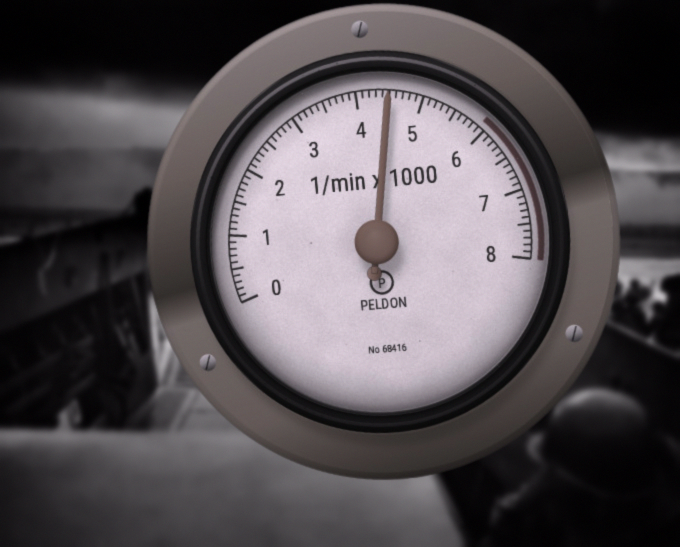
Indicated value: 4500 rpm
